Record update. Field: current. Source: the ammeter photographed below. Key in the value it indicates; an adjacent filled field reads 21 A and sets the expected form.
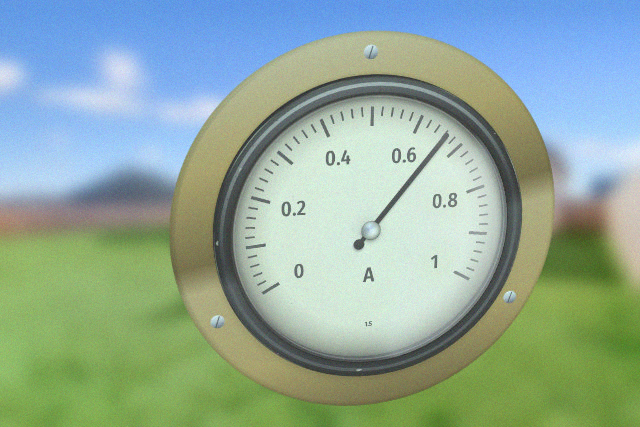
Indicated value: 0.66 A
